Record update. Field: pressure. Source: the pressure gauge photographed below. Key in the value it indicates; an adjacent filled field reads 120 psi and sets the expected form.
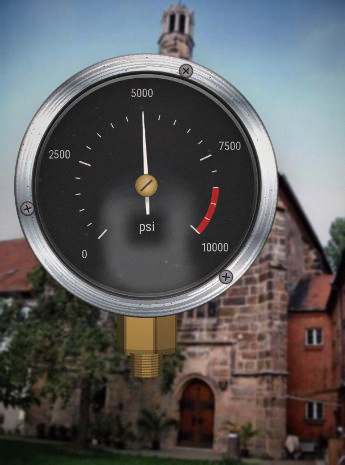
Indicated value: 5000 psi
